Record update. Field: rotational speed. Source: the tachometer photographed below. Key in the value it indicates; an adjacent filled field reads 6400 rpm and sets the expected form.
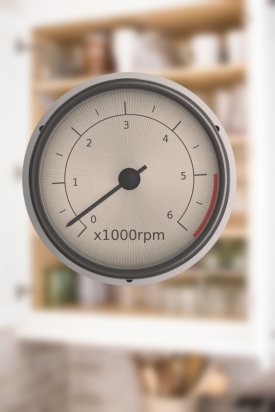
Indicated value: 250 rpm
